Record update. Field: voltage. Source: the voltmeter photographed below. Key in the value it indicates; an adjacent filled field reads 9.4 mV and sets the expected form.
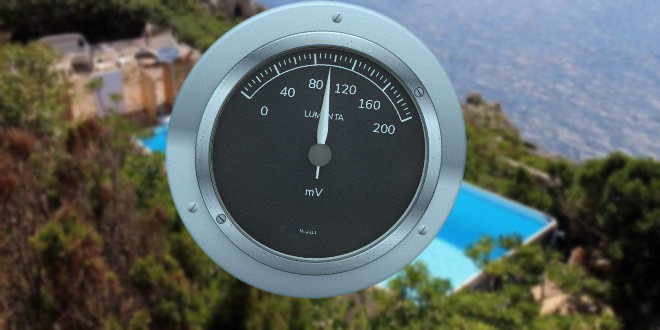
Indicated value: 95 mV
